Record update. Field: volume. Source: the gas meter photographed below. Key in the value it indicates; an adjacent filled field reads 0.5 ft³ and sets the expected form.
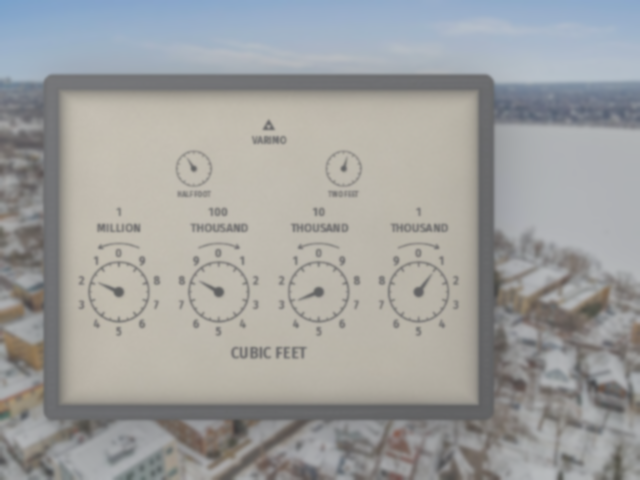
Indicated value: 183100 ft³
